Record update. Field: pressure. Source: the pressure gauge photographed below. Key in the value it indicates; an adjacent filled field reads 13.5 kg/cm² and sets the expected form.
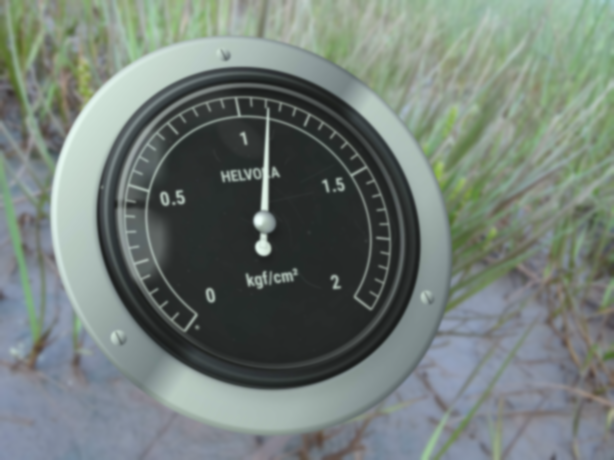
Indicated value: 1.1 kg/cm²
